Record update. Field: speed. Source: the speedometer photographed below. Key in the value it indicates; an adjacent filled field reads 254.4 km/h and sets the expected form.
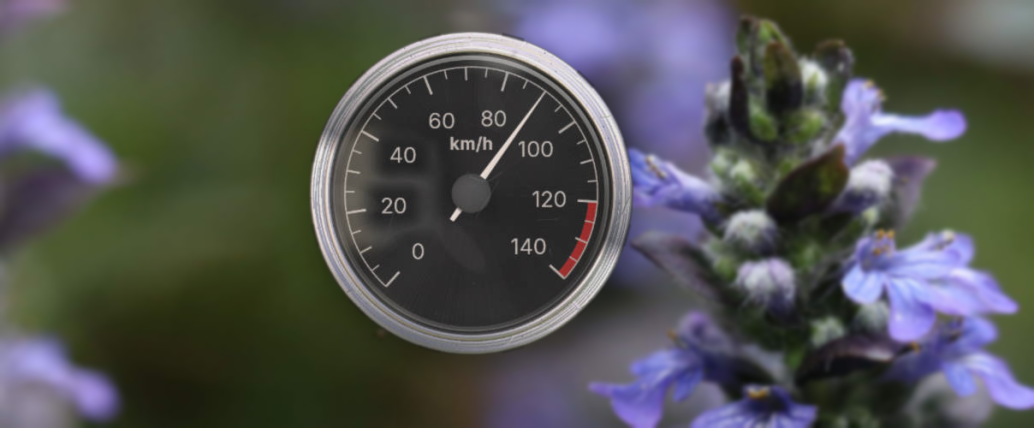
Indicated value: 90 km/h
